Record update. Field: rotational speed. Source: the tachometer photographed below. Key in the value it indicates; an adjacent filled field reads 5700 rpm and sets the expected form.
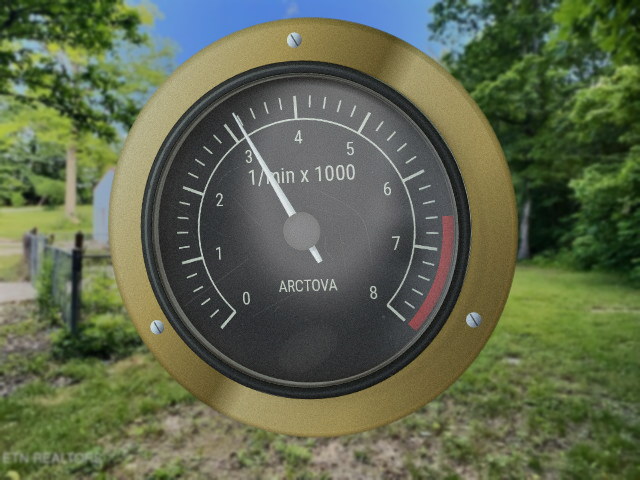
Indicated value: 3200 rpm
